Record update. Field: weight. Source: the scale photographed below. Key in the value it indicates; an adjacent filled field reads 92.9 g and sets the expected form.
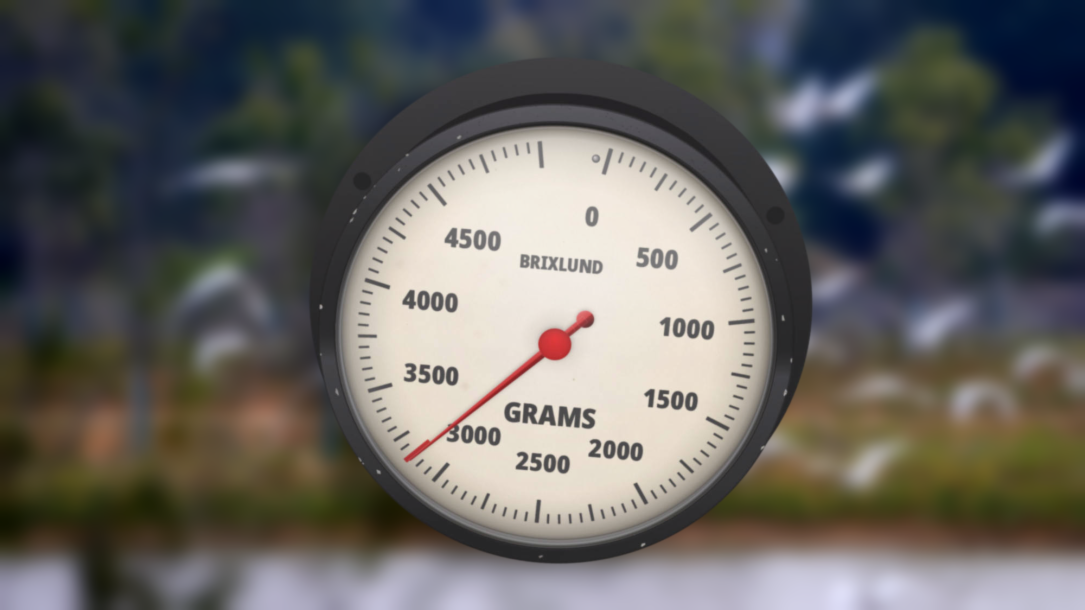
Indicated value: 3150 g
